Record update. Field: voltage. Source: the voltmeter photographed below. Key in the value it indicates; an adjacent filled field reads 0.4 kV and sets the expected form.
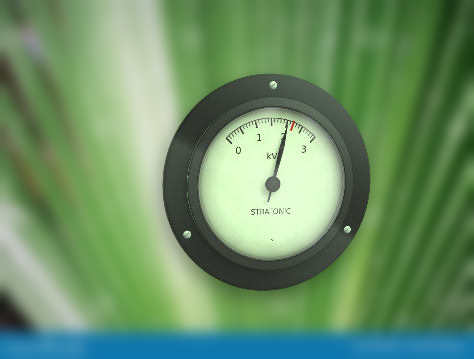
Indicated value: 2 kV
